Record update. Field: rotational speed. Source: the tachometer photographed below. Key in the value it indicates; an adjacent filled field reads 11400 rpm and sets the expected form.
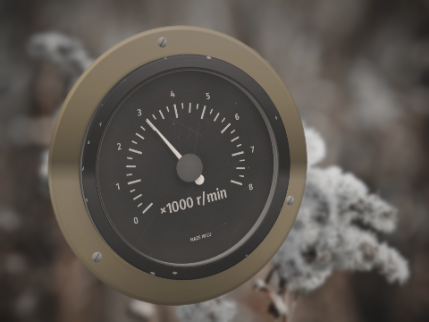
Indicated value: 3000 rpm
